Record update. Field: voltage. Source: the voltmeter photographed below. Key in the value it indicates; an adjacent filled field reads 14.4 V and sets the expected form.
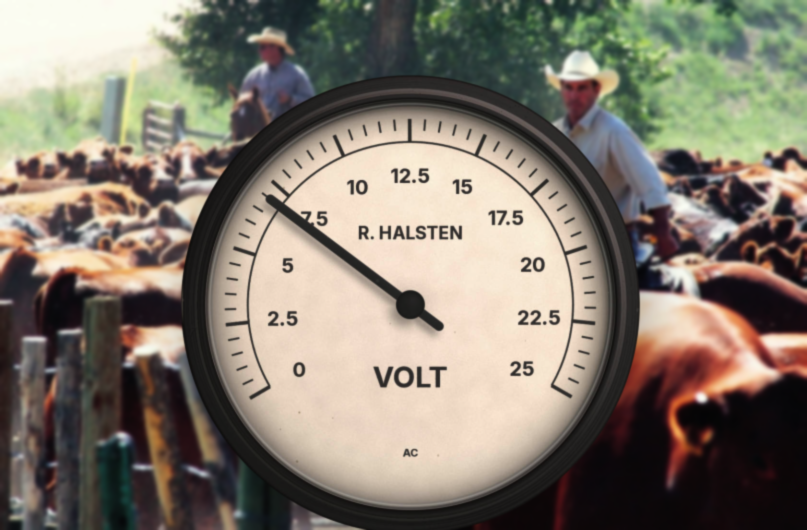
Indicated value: 7 V
